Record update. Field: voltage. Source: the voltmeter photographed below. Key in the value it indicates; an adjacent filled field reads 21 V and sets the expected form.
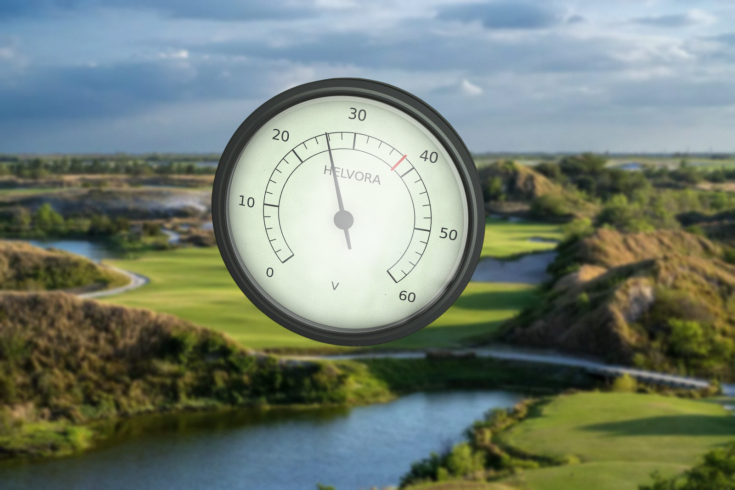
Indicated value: 26 V
